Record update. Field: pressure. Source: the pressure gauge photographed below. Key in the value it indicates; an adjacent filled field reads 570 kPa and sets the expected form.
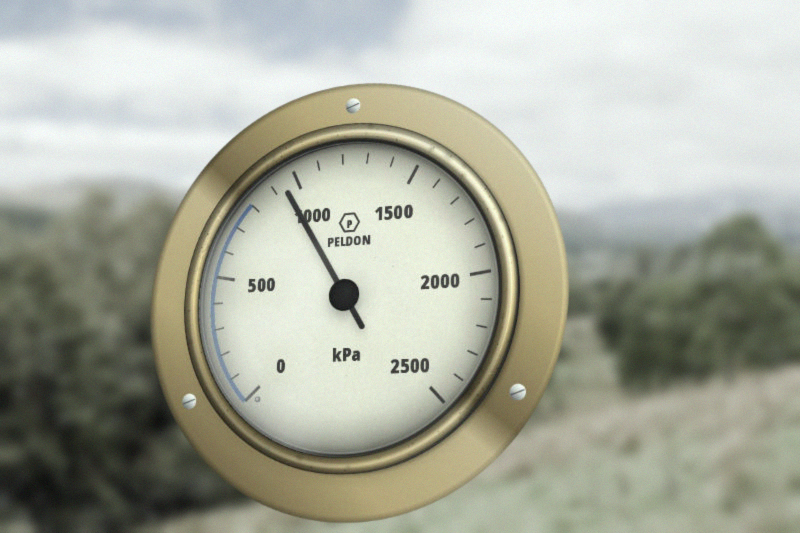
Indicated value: 950 kPa
